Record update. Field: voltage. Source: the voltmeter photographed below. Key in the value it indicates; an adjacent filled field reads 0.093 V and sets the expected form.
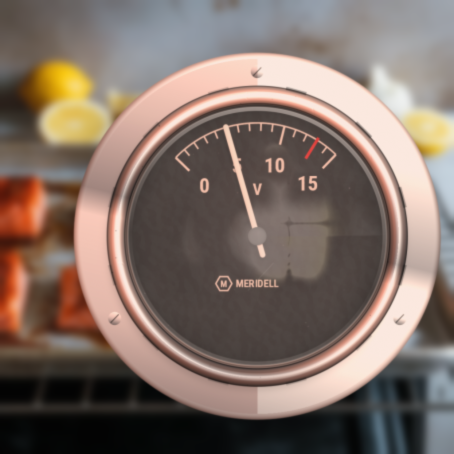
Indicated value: 5 V
